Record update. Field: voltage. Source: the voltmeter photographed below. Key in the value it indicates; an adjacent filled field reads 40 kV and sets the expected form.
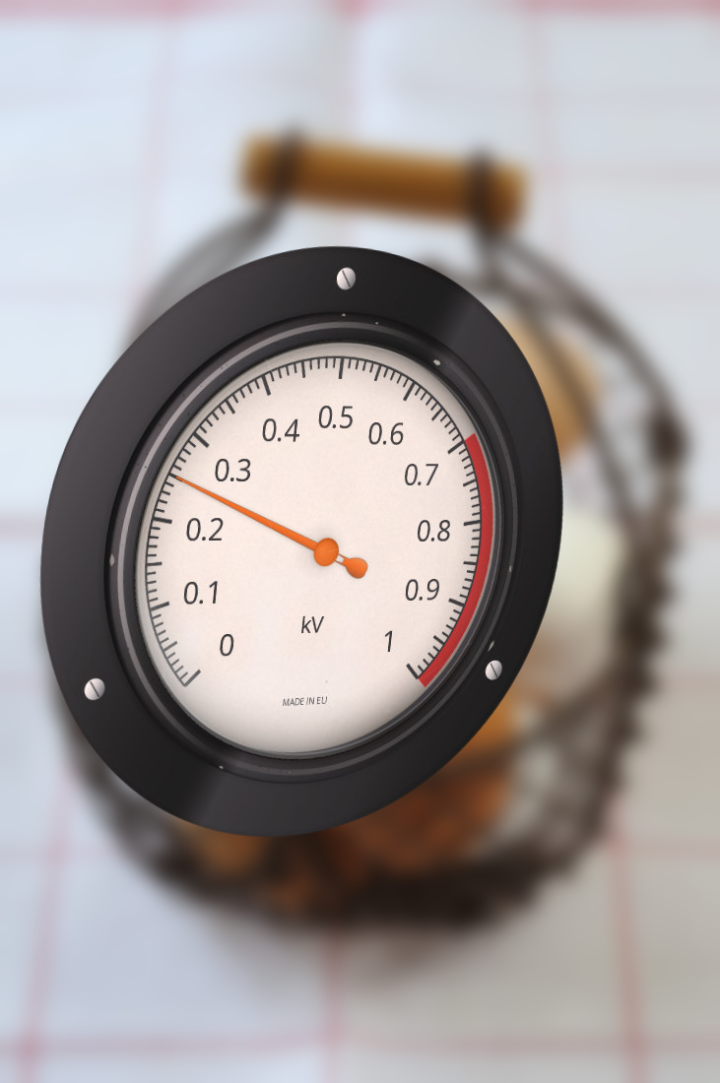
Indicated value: 0.25 kV
